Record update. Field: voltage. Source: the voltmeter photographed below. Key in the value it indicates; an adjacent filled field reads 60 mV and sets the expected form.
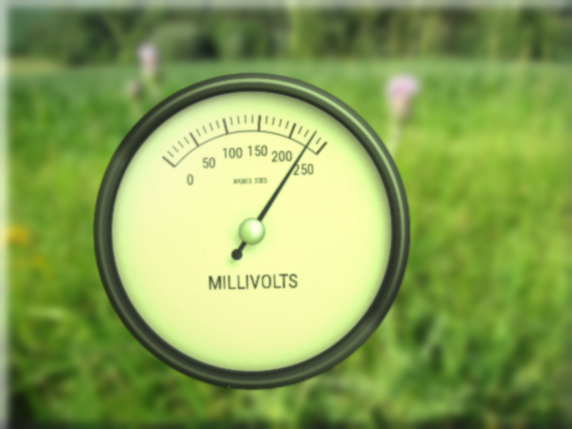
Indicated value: 230 mV
